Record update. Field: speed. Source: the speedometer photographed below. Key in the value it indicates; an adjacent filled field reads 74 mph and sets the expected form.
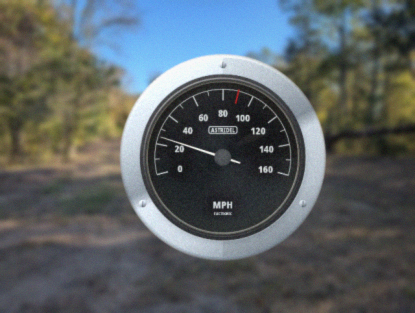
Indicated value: 25 mph
